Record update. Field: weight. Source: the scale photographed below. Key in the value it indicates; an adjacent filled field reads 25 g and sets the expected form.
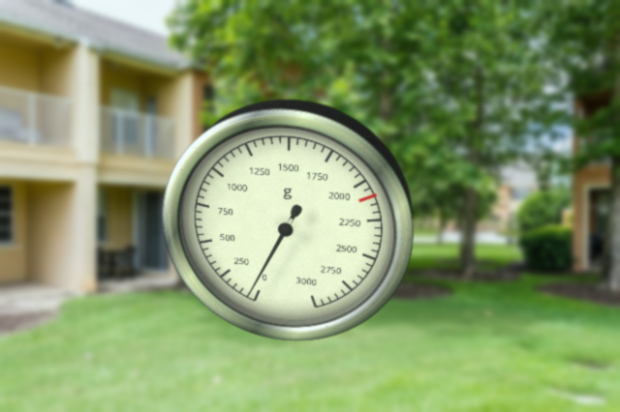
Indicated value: 50 g
